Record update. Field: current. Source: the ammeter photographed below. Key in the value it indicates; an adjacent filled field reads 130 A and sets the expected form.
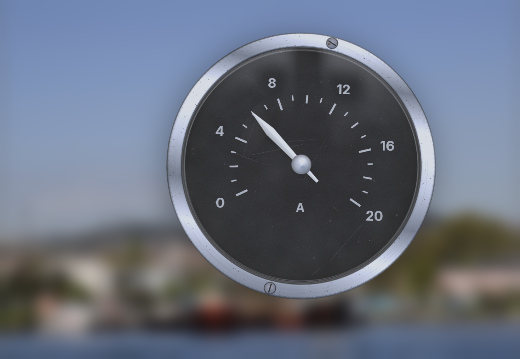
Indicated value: 6 A
